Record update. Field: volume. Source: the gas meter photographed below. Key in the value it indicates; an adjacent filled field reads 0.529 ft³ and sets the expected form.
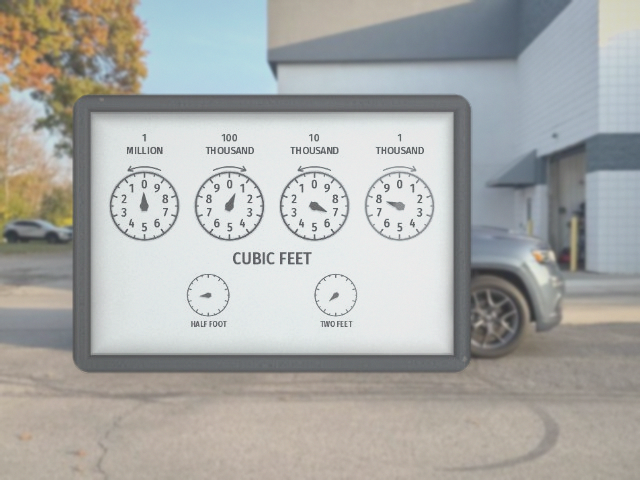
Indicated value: 6800 ft³
